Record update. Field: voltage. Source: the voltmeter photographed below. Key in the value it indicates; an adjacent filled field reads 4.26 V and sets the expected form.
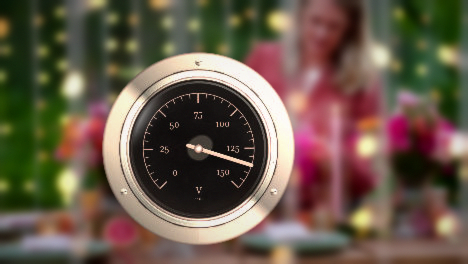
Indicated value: 135 V
